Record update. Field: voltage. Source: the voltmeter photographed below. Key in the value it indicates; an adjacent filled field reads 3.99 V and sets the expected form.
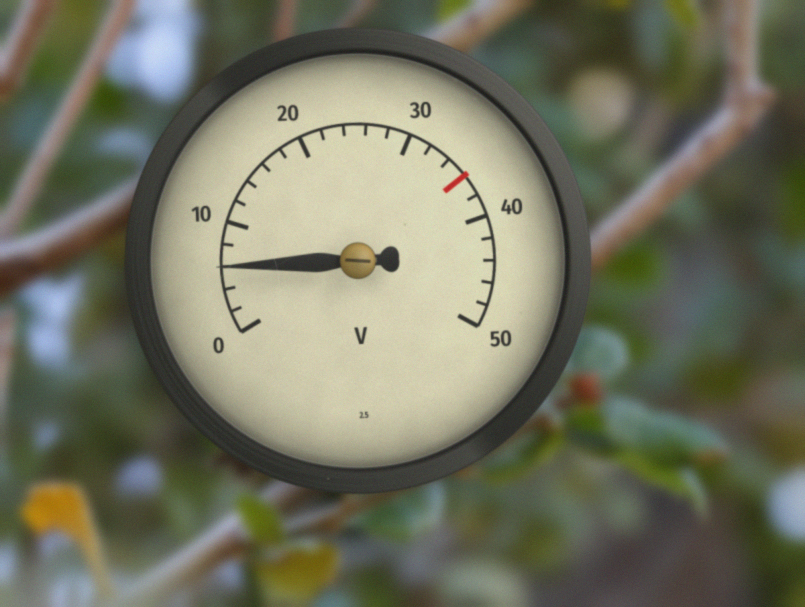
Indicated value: 6 V
